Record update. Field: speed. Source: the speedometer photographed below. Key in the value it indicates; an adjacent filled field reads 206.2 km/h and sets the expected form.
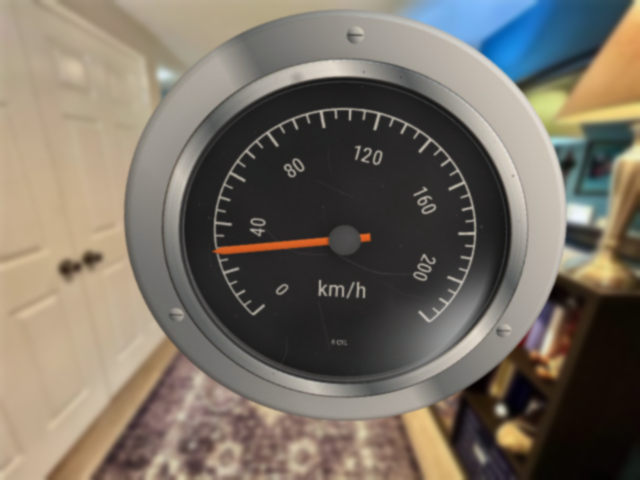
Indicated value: 30 km/h
